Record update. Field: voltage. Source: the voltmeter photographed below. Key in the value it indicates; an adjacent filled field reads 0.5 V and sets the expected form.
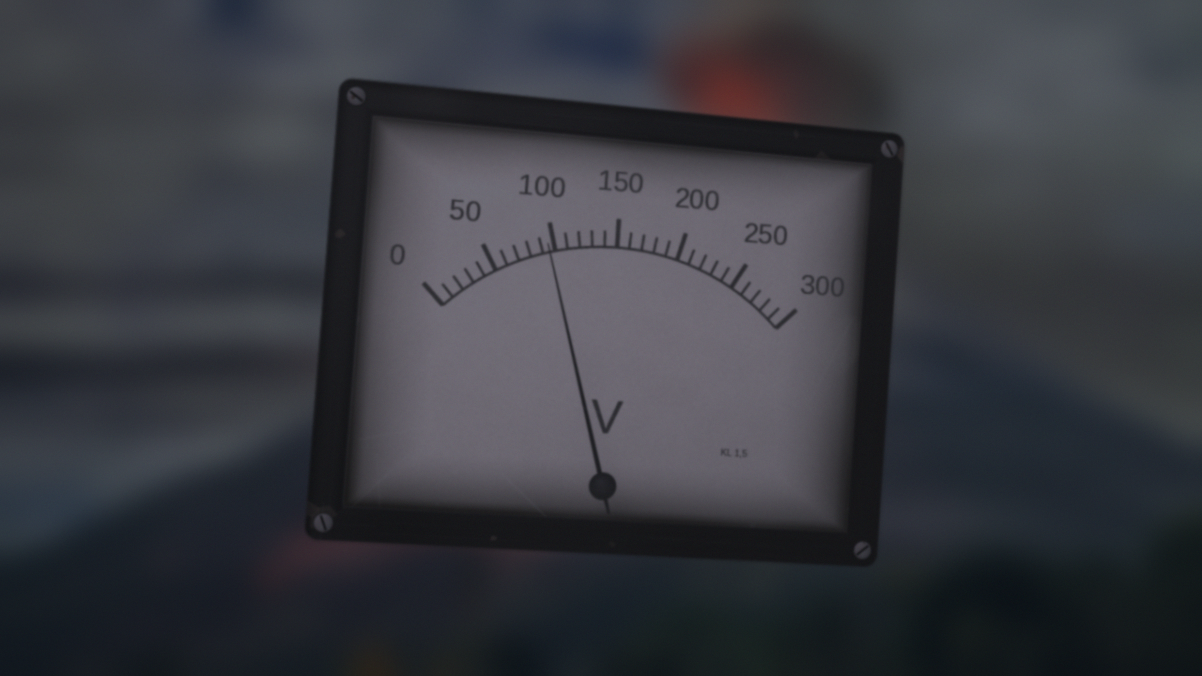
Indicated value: 95 V
